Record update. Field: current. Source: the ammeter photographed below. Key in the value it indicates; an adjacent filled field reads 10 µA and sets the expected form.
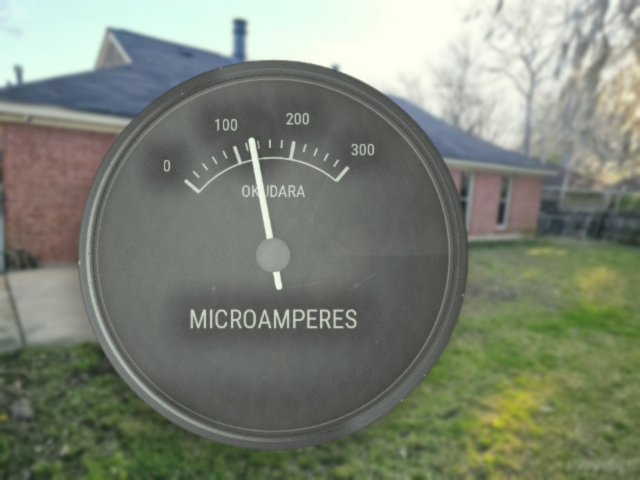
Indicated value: 130 µA
